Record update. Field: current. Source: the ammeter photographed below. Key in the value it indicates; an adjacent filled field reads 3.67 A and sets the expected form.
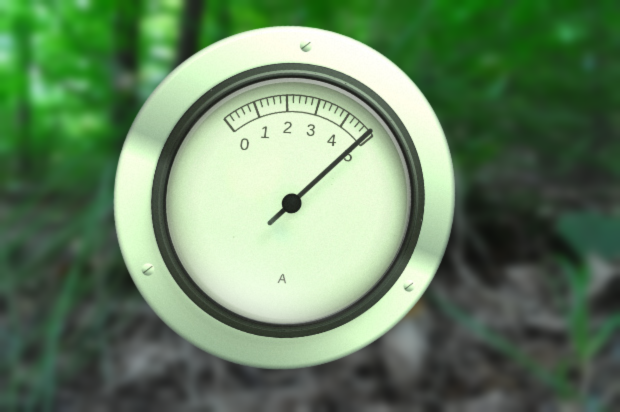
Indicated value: 4.8 A
